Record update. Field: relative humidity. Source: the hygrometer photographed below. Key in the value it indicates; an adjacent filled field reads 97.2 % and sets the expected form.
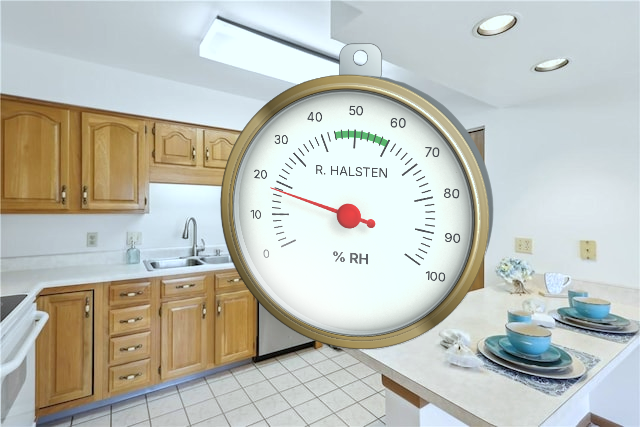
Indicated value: 18 %
